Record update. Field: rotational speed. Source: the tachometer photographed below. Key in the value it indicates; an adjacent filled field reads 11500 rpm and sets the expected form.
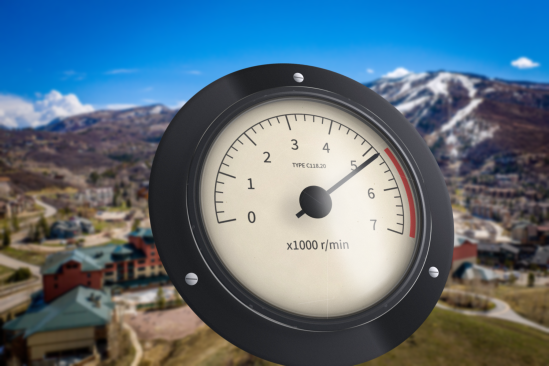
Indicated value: 5200 rpm
